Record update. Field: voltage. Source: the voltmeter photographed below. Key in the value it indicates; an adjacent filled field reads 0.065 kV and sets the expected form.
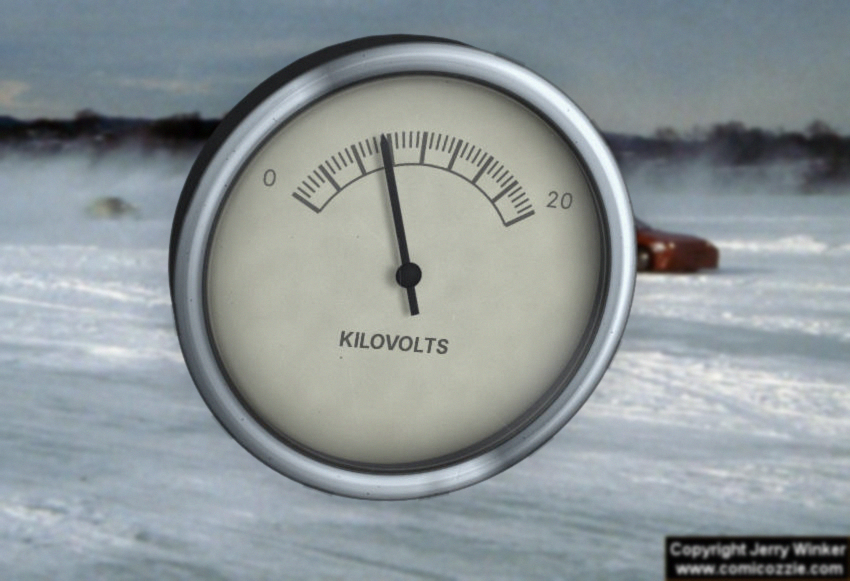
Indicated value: 7 kV
